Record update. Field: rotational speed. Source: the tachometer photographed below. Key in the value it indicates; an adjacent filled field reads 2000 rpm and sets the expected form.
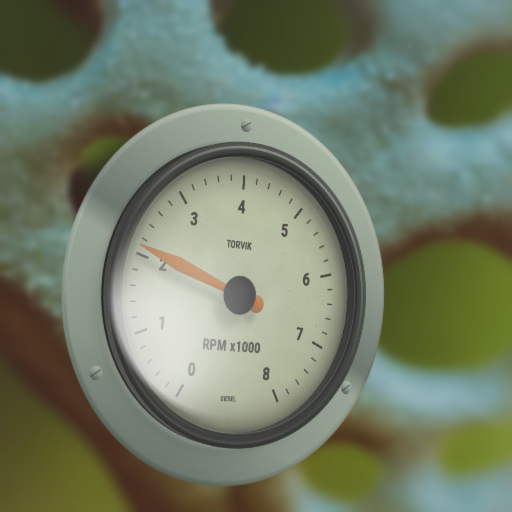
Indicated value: 2100 rpm
